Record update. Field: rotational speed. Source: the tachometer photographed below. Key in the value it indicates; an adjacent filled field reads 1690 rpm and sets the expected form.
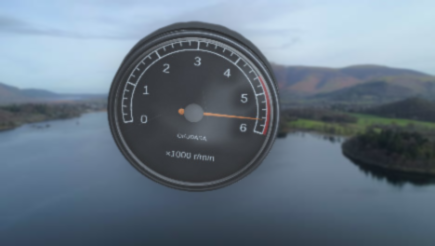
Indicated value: 5600 rpm
